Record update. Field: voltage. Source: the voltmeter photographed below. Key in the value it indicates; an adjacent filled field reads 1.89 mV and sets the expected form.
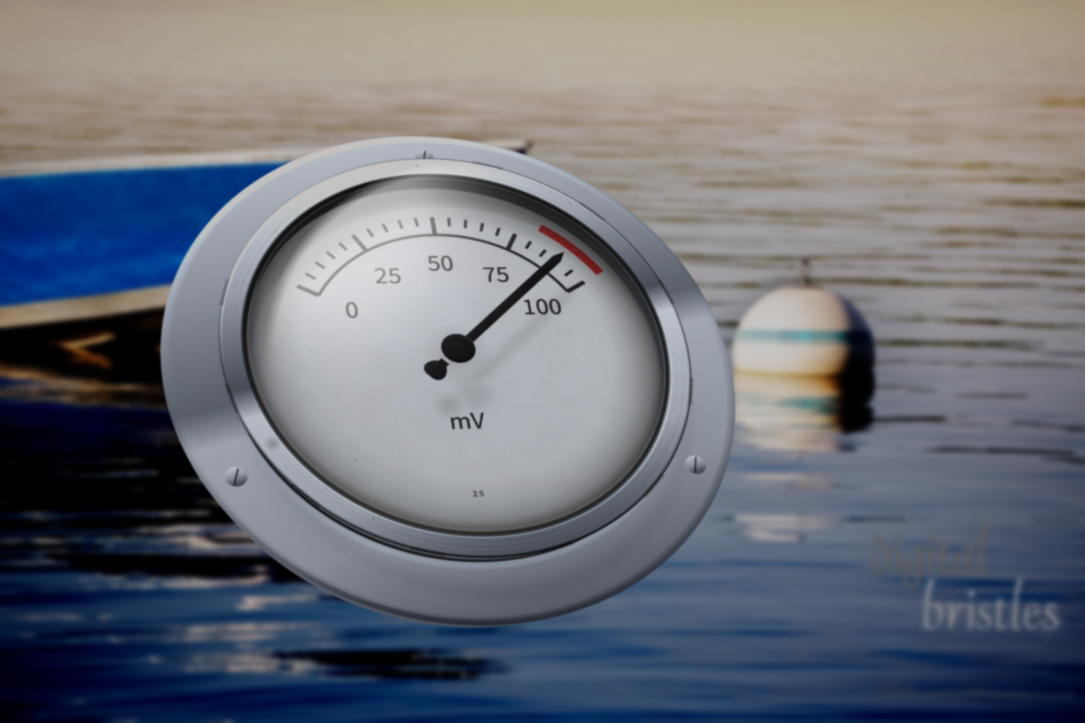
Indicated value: 90 mV
